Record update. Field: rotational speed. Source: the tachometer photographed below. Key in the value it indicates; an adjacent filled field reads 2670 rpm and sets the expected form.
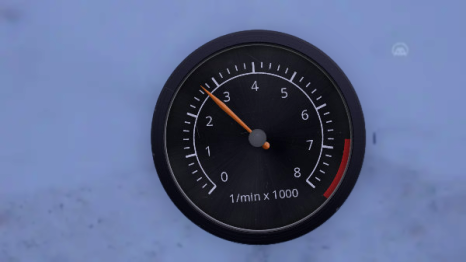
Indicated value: 2700 rpm
